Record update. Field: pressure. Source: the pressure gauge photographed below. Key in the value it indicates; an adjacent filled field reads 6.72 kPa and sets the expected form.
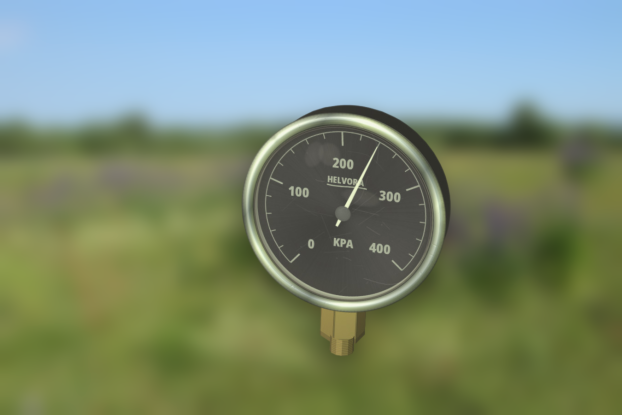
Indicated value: 240 kPa
